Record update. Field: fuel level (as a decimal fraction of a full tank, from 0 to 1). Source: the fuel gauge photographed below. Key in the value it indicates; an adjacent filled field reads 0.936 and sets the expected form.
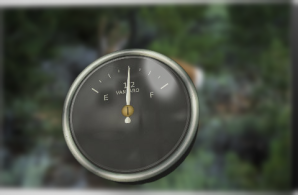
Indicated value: 0.5
